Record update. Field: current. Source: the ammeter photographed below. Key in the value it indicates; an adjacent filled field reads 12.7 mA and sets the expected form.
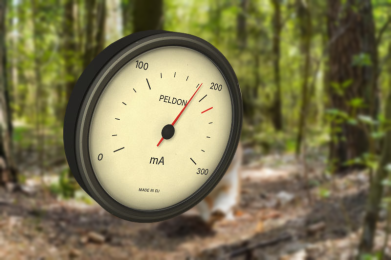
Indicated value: 180 mA
